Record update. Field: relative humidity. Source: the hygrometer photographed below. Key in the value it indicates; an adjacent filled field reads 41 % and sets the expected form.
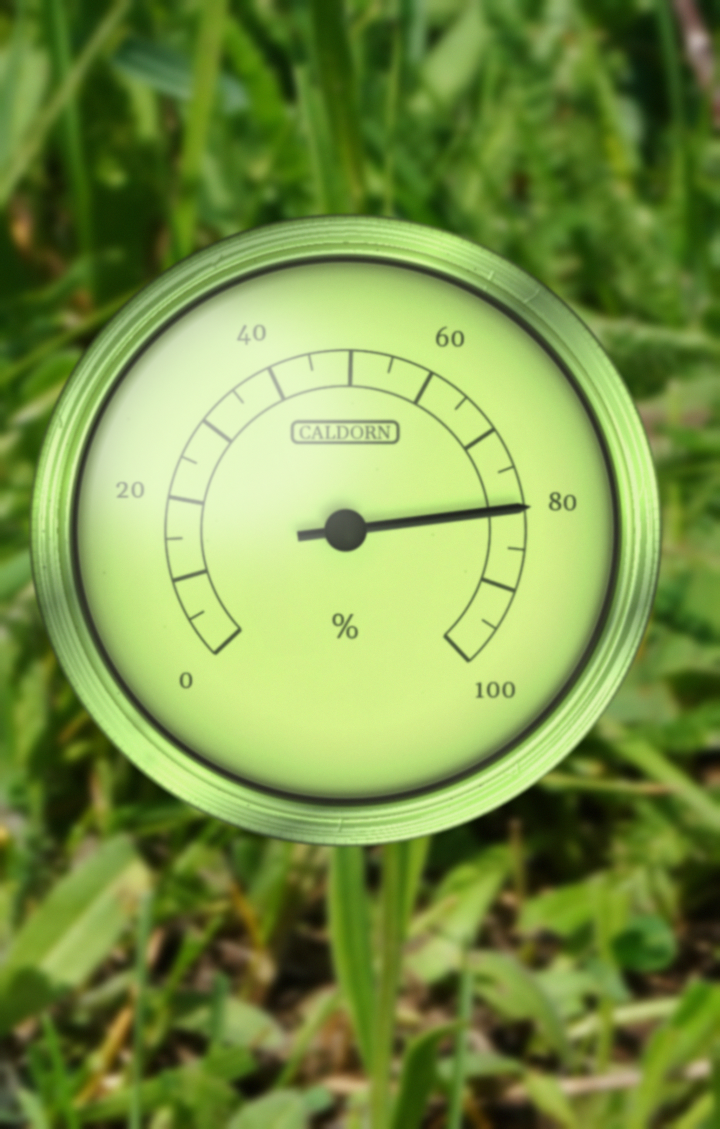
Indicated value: 80 %
